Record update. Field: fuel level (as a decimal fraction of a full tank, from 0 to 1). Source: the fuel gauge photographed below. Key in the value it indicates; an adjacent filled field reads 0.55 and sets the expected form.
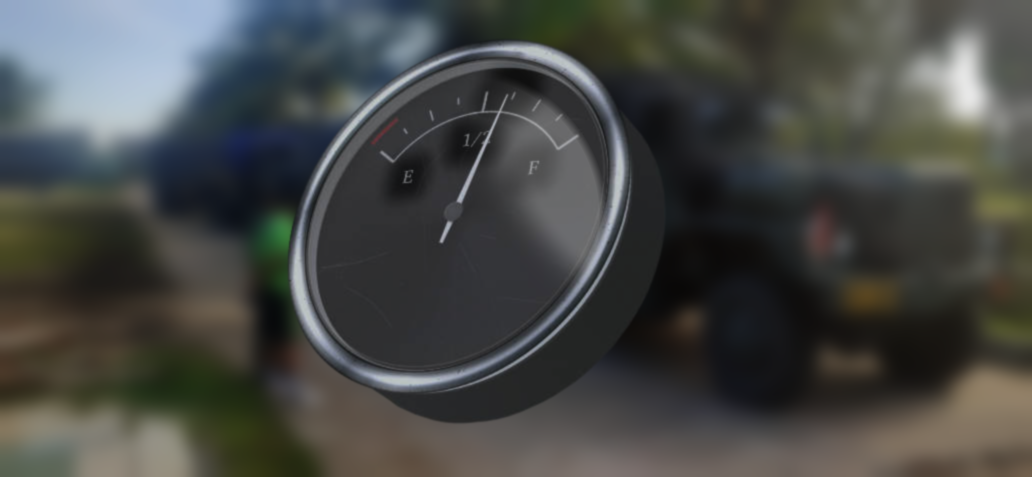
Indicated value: 0.625
